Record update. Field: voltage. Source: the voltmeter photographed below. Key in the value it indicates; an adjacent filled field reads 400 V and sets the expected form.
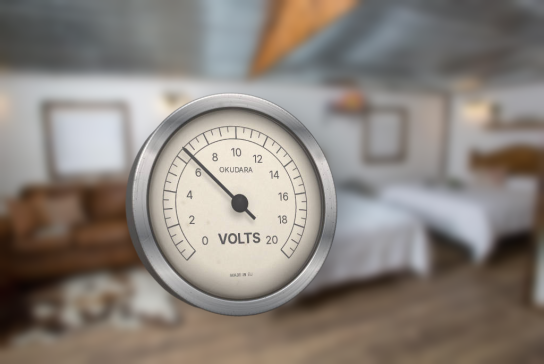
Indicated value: 6.5 V
